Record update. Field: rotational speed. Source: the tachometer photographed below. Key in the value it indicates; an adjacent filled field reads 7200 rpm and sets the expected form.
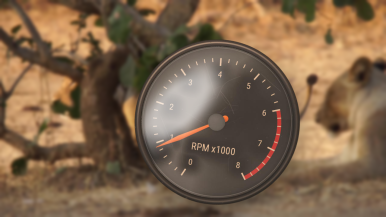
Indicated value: 900 rpm
